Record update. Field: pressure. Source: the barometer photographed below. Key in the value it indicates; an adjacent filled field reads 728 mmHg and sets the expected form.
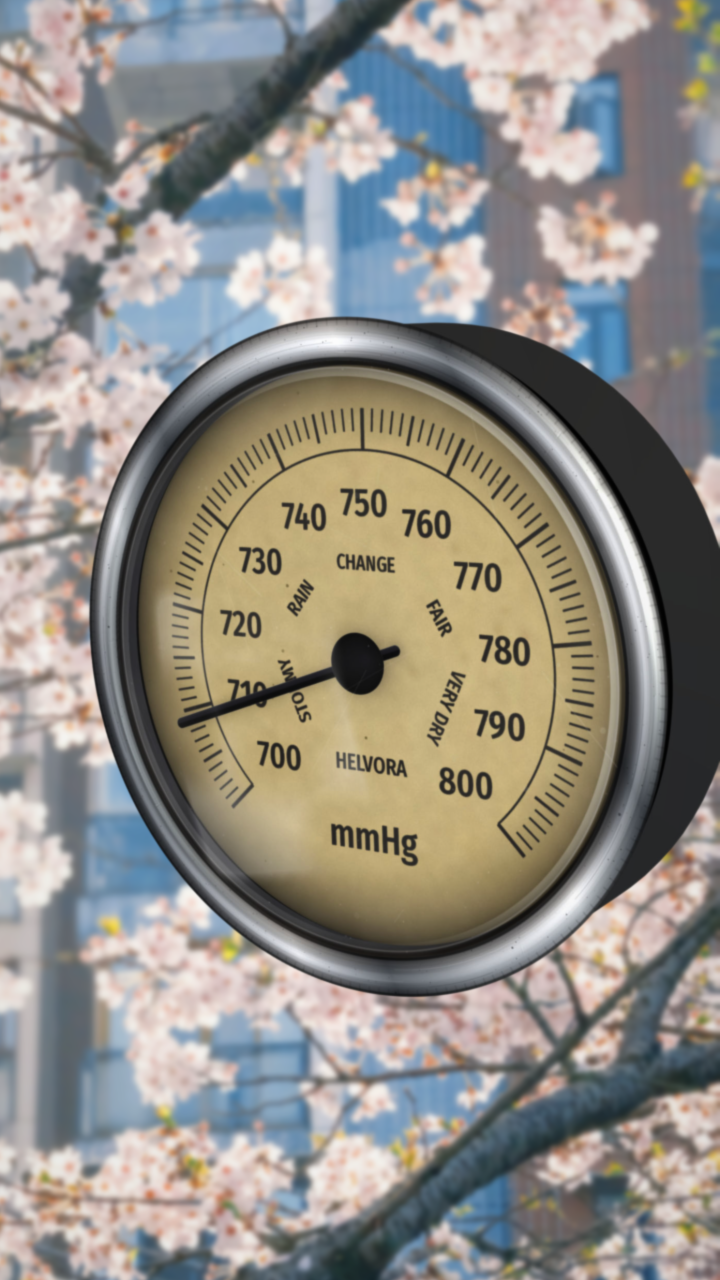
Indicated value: 709 mmHg
